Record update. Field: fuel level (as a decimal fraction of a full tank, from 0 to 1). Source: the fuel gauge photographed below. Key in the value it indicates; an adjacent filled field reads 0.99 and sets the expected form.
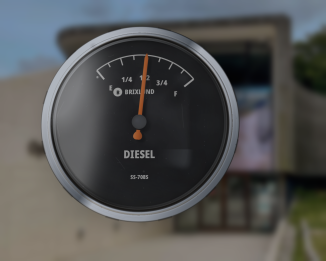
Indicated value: 0.5
